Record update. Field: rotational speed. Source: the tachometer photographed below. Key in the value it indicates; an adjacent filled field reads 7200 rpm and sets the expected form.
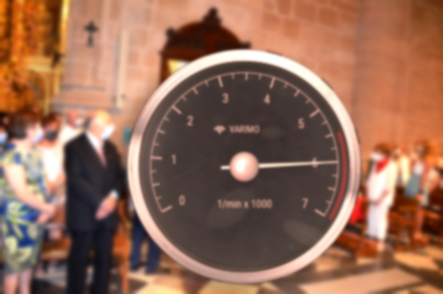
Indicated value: 6000 rpm
